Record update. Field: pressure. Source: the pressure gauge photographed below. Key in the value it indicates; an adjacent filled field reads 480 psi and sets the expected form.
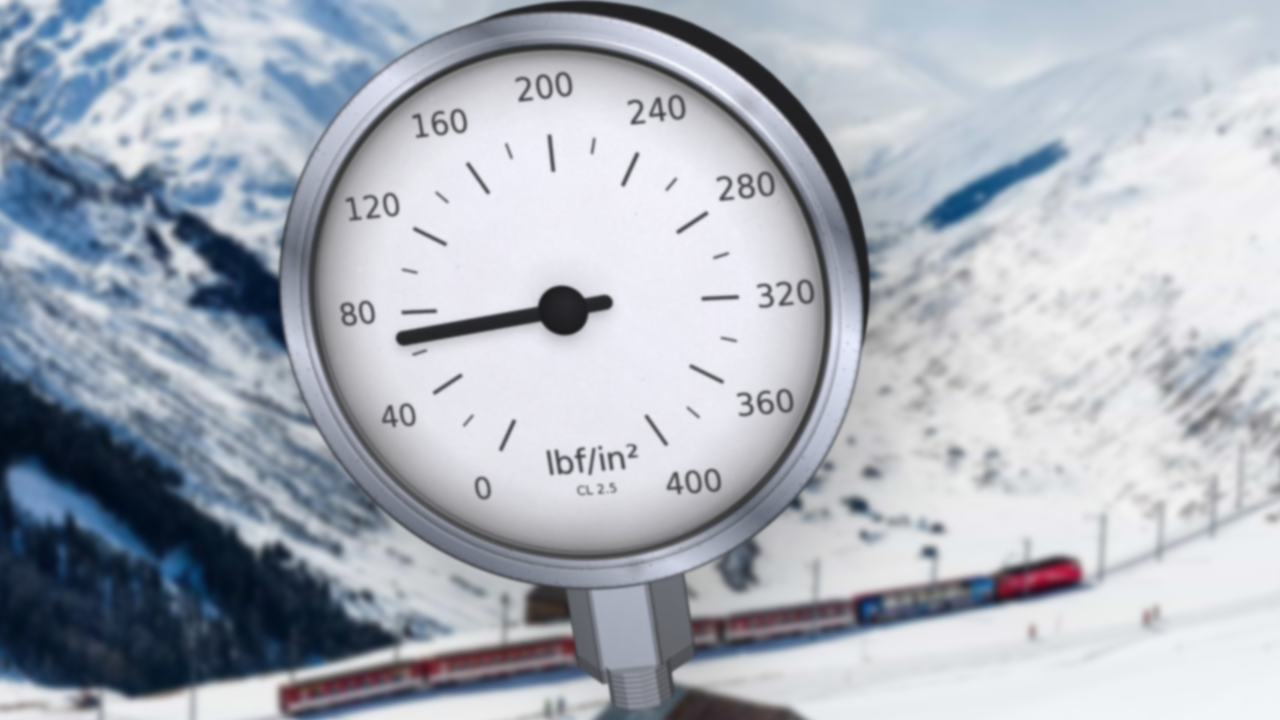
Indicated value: 70 psi
